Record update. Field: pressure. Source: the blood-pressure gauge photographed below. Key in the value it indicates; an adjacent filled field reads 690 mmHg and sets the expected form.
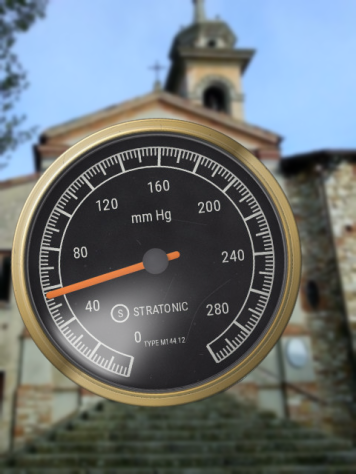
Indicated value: 56 mmHg
